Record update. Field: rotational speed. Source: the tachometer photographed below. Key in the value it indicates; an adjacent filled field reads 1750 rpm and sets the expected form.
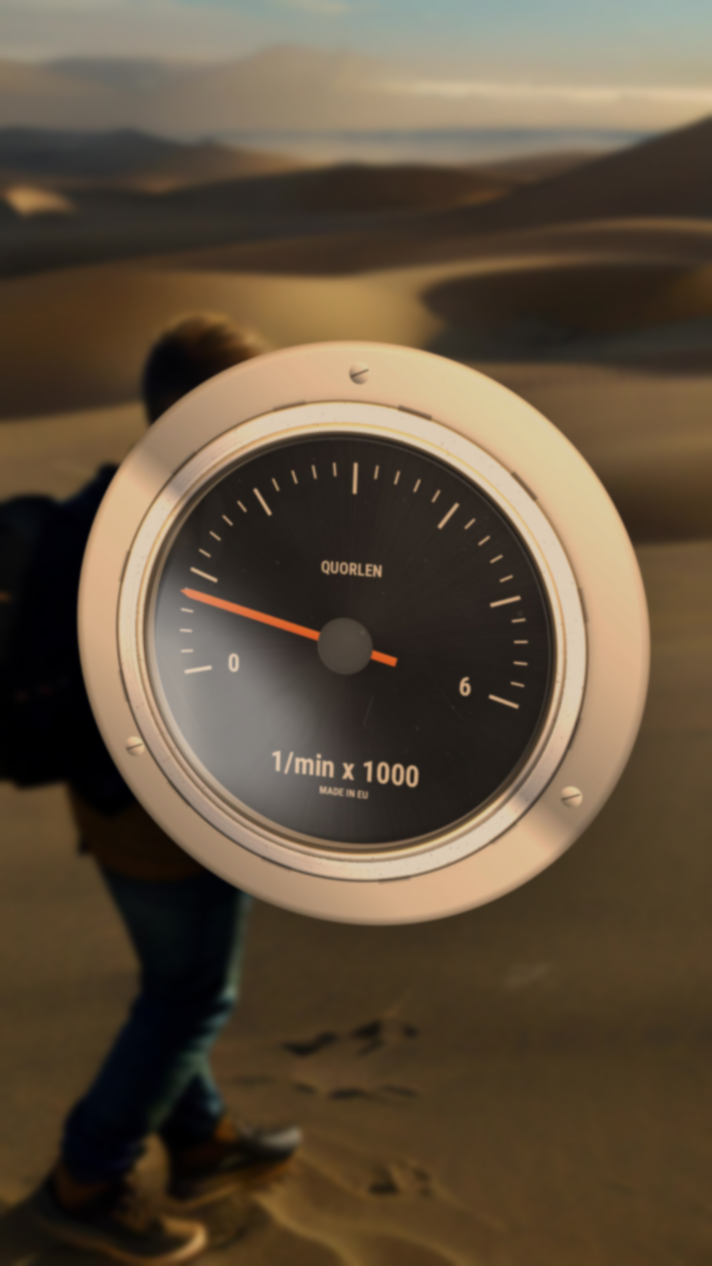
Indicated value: 800 rpm
